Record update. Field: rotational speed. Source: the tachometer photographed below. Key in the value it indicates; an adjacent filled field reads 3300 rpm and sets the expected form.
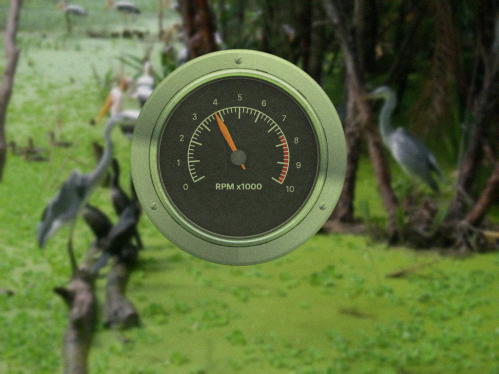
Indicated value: 3800 rpm
